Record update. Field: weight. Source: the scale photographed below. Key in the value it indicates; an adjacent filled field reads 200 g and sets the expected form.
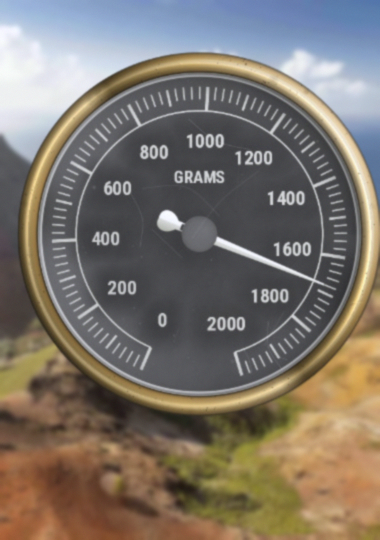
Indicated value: 1680 g
